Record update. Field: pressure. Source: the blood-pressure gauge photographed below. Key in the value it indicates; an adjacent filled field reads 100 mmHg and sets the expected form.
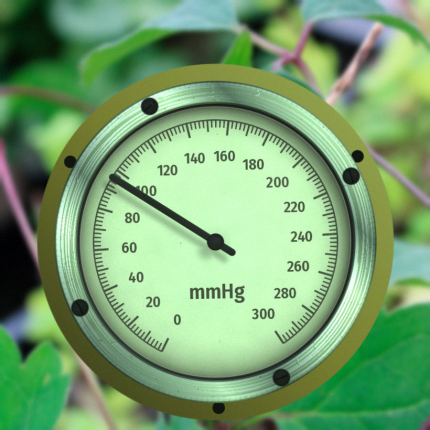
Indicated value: 96 mmHg
